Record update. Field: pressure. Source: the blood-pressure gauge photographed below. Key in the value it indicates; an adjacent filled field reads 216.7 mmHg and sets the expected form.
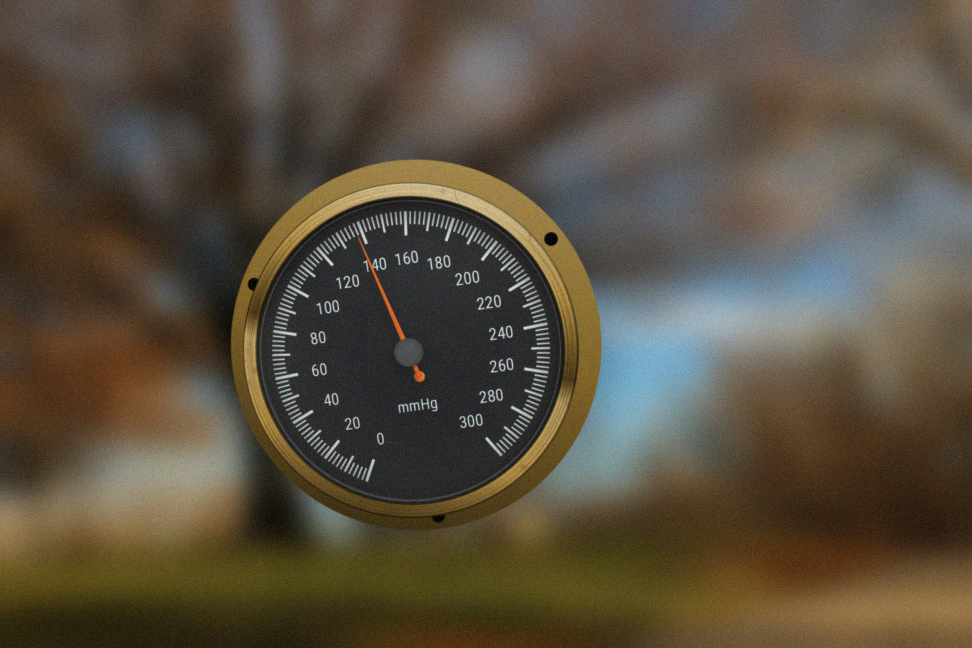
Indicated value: 138 mmHg
